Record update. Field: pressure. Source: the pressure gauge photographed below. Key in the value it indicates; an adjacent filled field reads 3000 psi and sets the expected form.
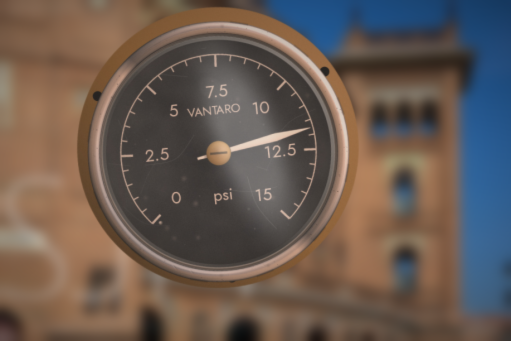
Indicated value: 11.75 psi
